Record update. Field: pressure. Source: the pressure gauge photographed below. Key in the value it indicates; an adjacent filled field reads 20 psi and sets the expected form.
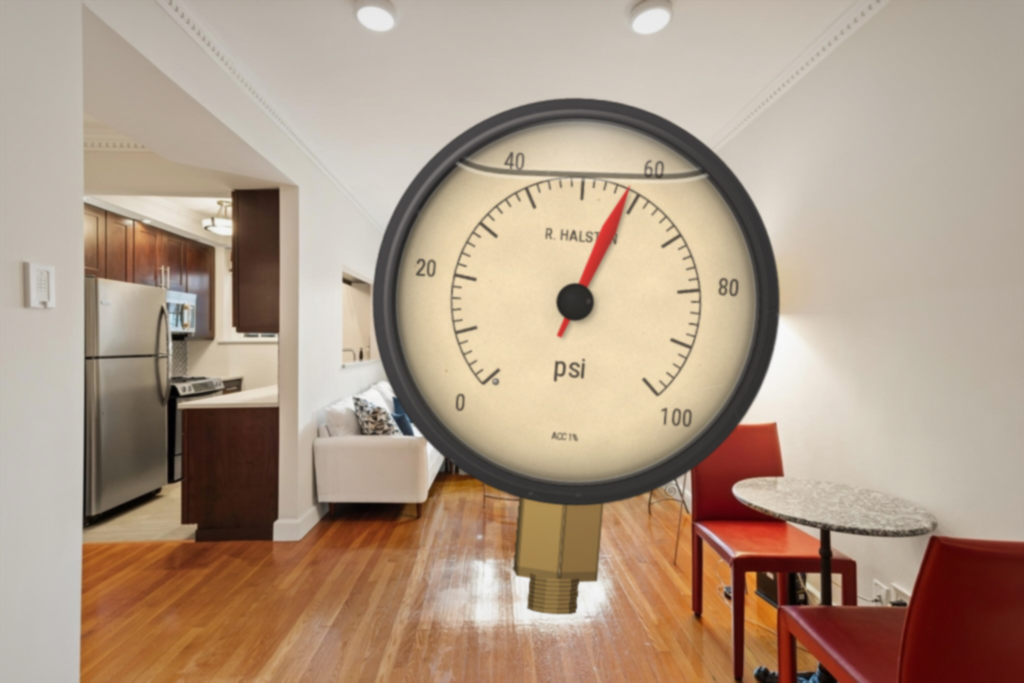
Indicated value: 58 psi
